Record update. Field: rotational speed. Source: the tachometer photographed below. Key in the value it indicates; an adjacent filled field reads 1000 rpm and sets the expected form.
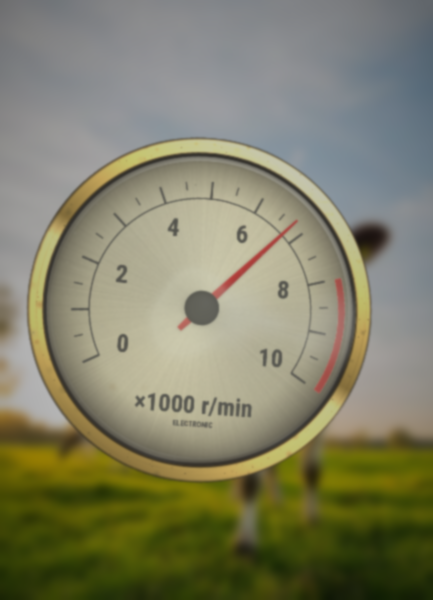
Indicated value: 6750 rpm
